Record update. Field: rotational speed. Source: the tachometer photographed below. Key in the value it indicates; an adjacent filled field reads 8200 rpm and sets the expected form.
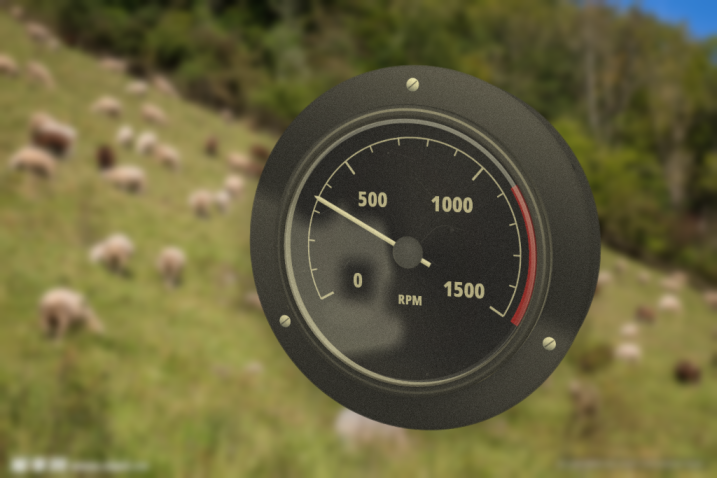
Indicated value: 350 rpm
